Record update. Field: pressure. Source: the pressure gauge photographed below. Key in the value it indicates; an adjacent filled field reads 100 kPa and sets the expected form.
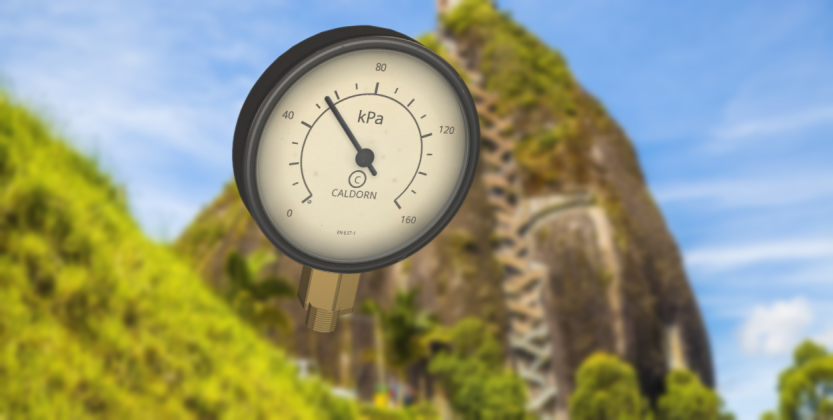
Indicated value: 55 kPa
